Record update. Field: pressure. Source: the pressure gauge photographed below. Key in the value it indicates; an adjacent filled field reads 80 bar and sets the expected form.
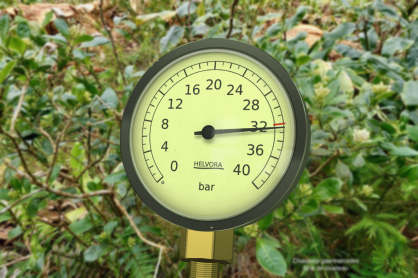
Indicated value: 32.5 bar
